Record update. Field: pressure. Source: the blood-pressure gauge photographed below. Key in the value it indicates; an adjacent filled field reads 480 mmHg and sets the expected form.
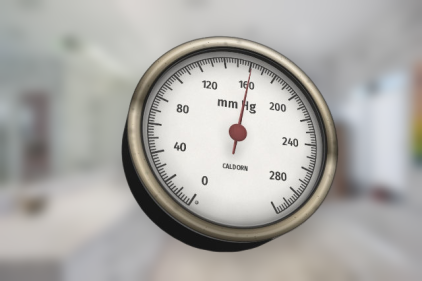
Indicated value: 160 mmHg
